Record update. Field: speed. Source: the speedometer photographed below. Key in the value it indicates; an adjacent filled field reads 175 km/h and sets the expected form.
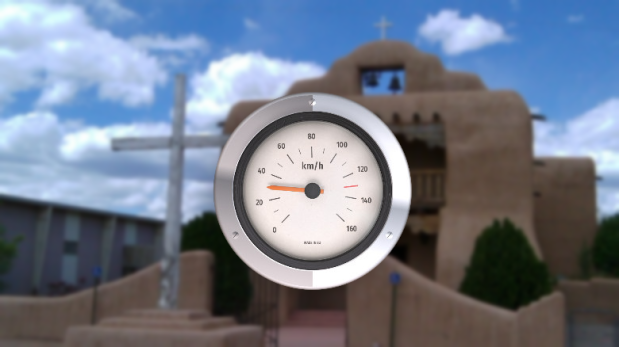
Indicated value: 30 km/h
